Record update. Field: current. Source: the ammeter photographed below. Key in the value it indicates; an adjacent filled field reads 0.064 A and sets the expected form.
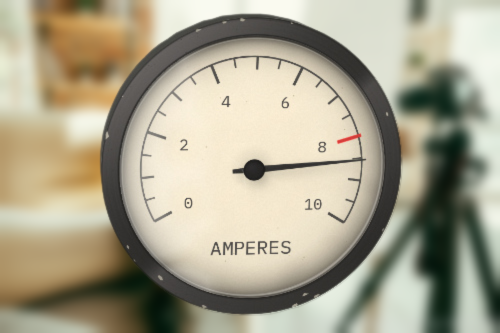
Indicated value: 8.5 A
